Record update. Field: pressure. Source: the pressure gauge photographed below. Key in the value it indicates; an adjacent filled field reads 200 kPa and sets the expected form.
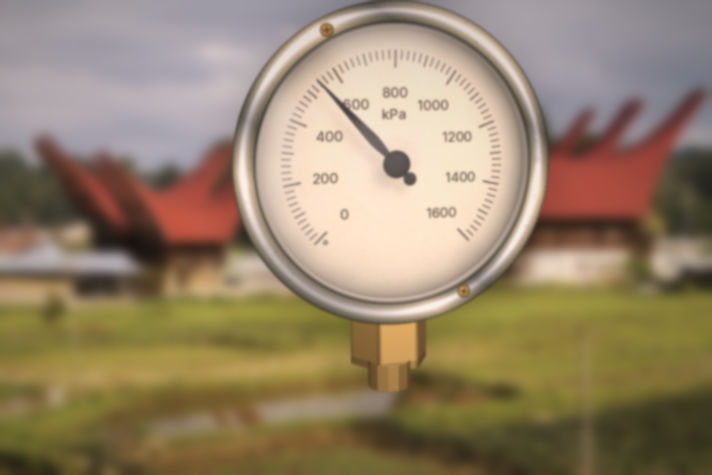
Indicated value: 540 kPa
